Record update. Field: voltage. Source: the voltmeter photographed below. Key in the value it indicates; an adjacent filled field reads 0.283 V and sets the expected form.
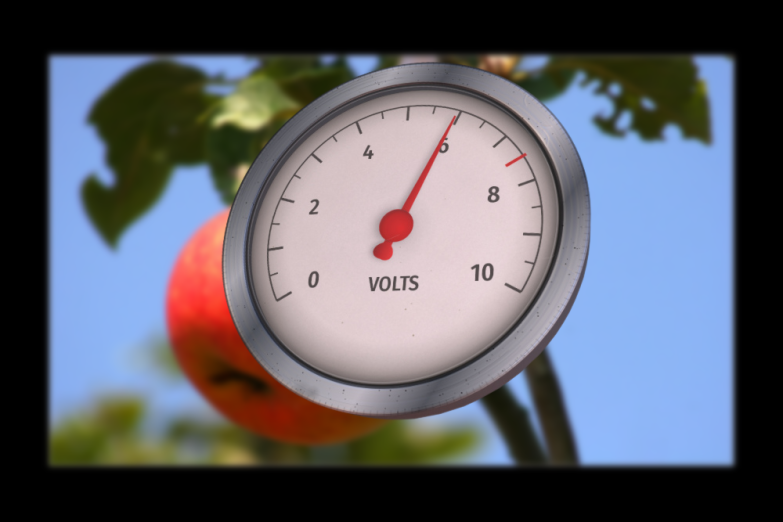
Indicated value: 6 V
